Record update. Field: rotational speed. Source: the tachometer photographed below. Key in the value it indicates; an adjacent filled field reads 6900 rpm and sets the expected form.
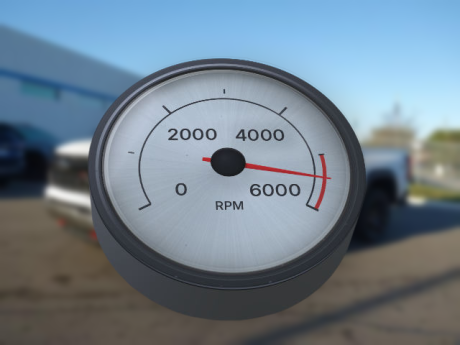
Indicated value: 5500 rpm
